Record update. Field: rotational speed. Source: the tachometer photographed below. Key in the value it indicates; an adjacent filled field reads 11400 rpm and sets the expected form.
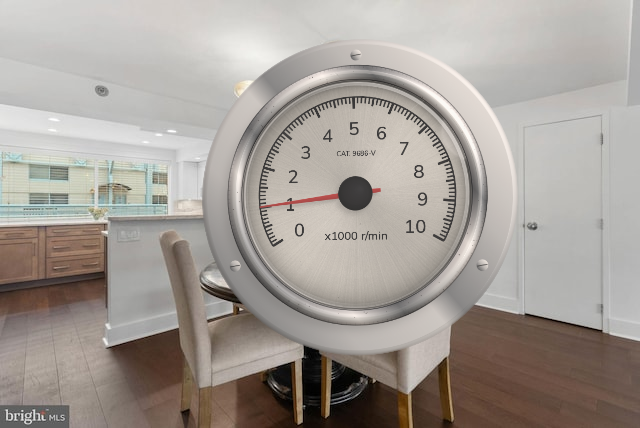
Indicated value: 1000 rpm
